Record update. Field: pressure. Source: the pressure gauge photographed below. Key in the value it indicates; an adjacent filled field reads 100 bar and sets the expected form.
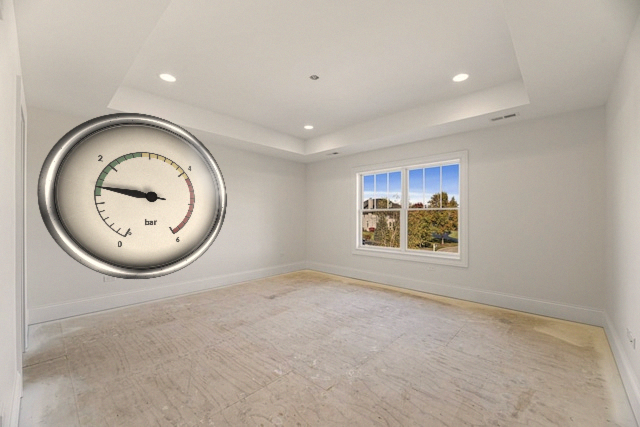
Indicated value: 1.4 bar
